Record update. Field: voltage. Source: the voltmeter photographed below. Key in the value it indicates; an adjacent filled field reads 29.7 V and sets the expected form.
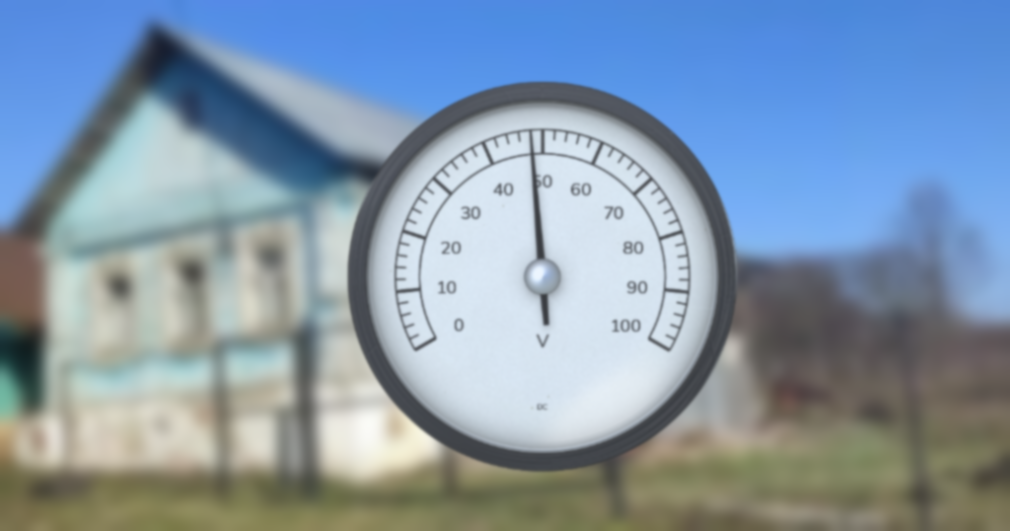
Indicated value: 48 V
